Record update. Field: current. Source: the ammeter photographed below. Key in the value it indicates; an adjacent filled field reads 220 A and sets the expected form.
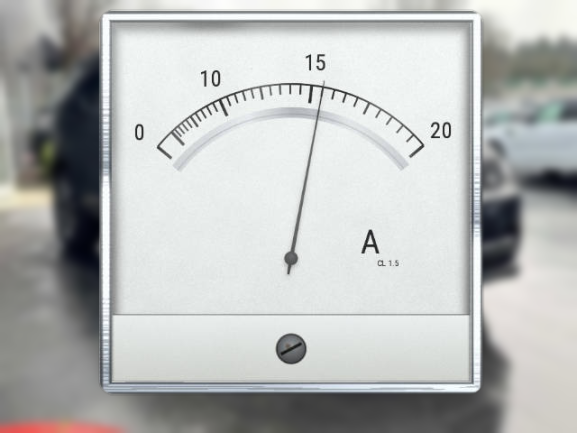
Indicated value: 15.5 A
